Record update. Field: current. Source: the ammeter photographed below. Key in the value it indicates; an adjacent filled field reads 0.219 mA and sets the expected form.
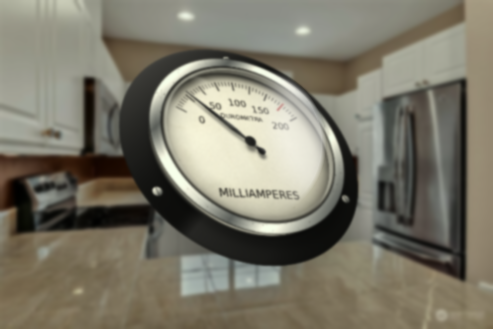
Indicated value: 25 mA
